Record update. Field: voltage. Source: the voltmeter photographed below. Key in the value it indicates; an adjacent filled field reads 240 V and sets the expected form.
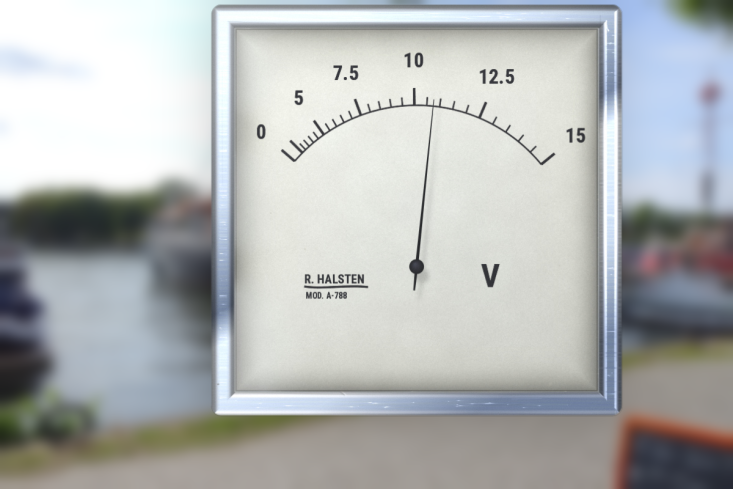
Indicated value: 10.75 V
